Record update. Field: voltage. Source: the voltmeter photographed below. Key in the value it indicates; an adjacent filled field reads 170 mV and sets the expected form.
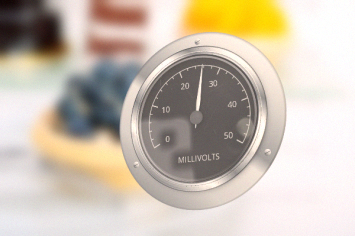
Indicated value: 26 mV
